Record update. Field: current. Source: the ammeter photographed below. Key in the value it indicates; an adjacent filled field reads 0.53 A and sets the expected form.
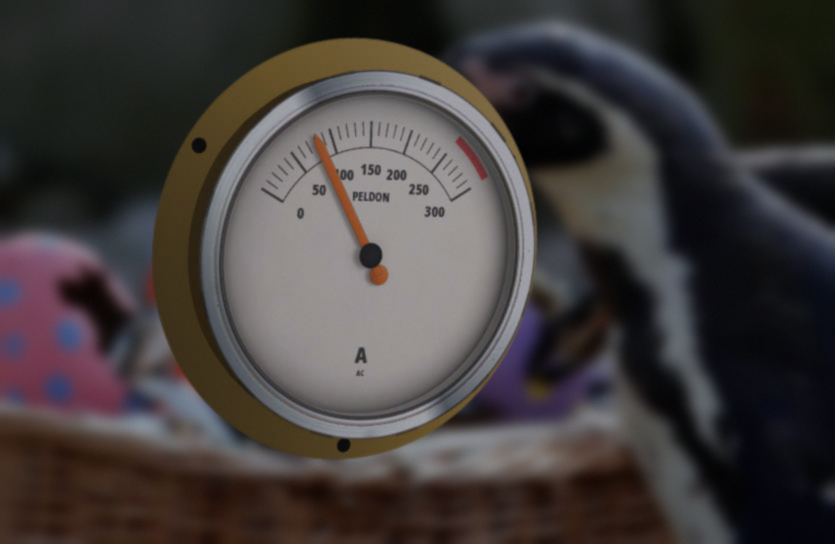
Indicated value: 80 A
